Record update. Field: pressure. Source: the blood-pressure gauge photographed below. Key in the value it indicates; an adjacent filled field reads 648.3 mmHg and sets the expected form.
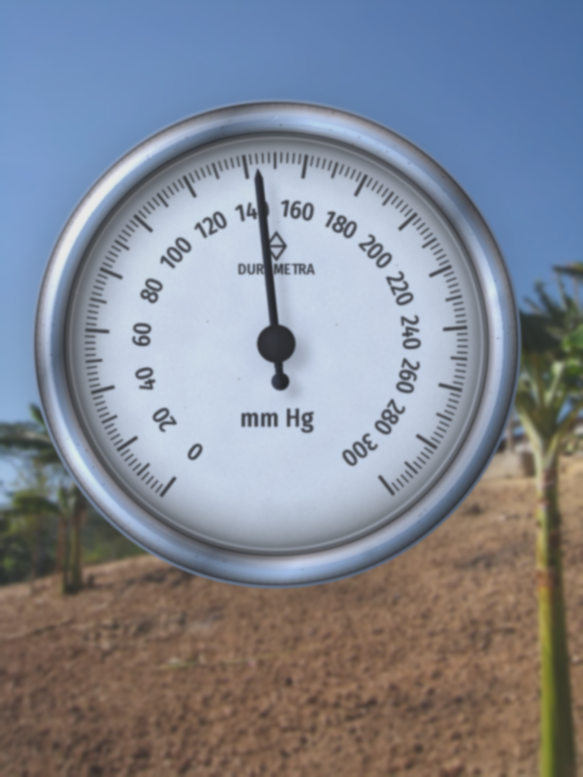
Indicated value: 144 mmHg
